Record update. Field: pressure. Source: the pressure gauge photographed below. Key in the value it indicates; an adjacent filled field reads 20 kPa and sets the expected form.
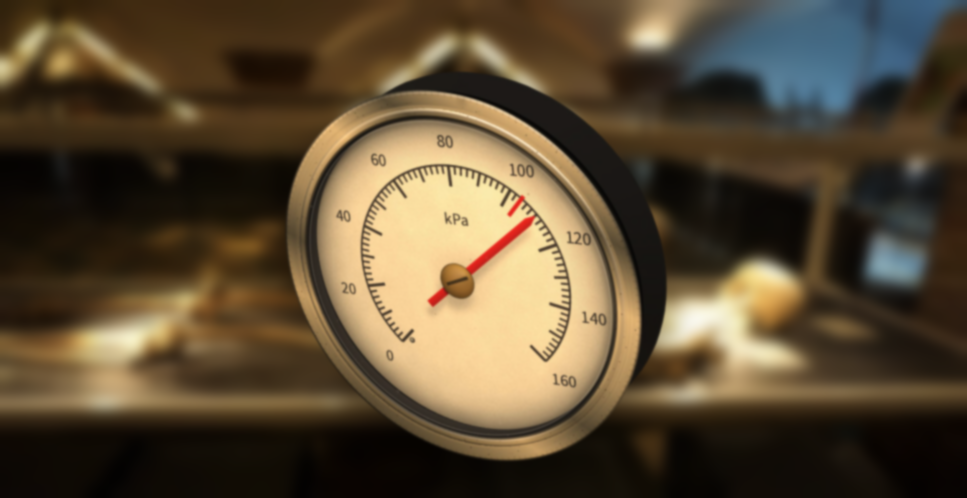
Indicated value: 110 kPa
